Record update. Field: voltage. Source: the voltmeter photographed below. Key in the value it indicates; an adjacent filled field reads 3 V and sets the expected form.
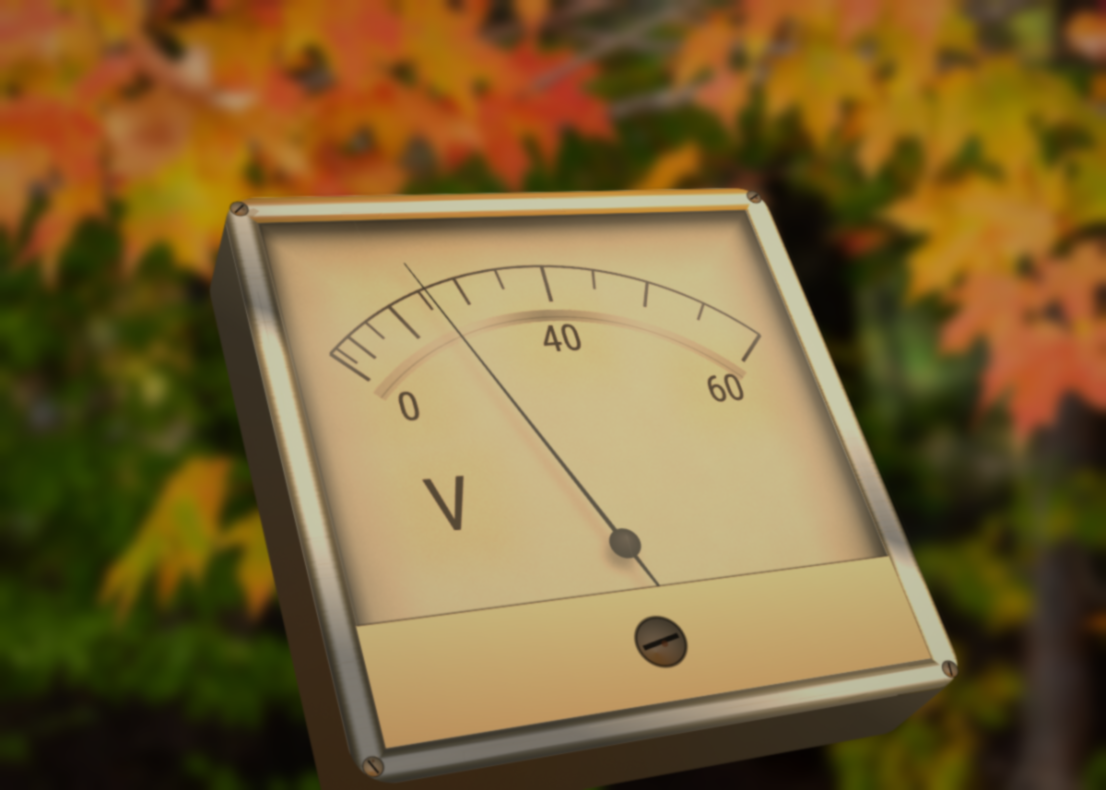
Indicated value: 25 V
